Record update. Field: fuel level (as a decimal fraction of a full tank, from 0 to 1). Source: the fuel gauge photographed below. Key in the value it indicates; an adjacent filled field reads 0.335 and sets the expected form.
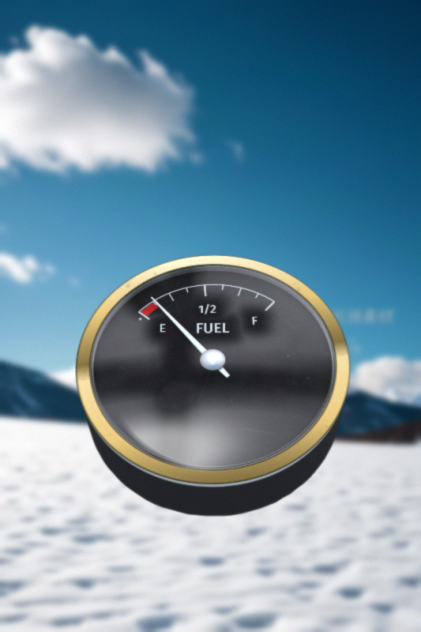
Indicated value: 0.125
